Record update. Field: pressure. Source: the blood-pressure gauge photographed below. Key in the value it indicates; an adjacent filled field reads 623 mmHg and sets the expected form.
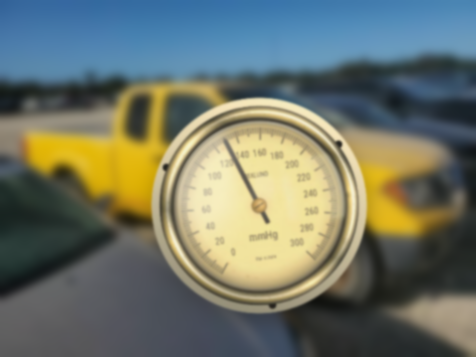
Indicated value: 130 mmHg
